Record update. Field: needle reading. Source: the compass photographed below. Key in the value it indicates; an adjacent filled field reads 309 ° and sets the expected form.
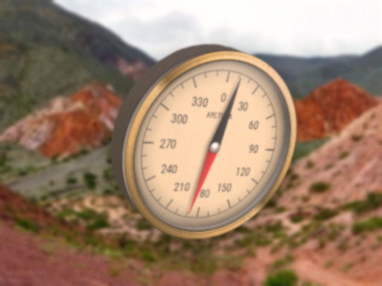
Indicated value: 190 °
